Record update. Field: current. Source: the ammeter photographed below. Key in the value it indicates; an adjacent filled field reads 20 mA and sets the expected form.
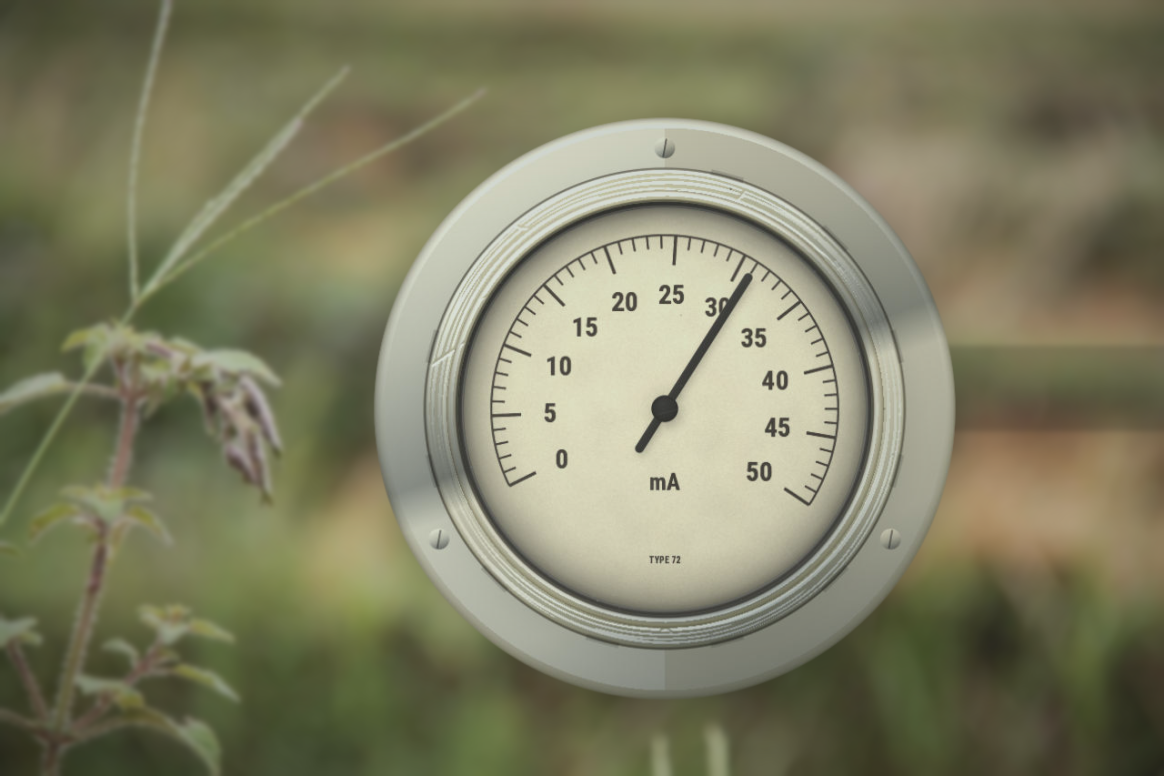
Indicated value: 31 mA
